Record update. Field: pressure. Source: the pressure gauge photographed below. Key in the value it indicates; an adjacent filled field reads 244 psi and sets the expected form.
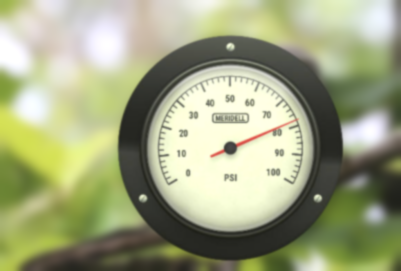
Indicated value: 78 psi
